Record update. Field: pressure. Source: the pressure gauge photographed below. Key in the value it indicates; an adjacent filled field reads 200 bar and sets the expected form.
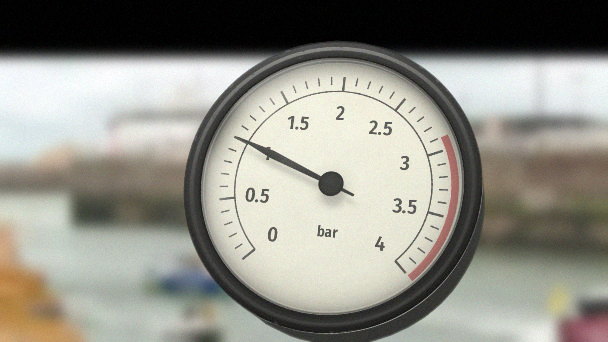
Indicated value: 1 bar
